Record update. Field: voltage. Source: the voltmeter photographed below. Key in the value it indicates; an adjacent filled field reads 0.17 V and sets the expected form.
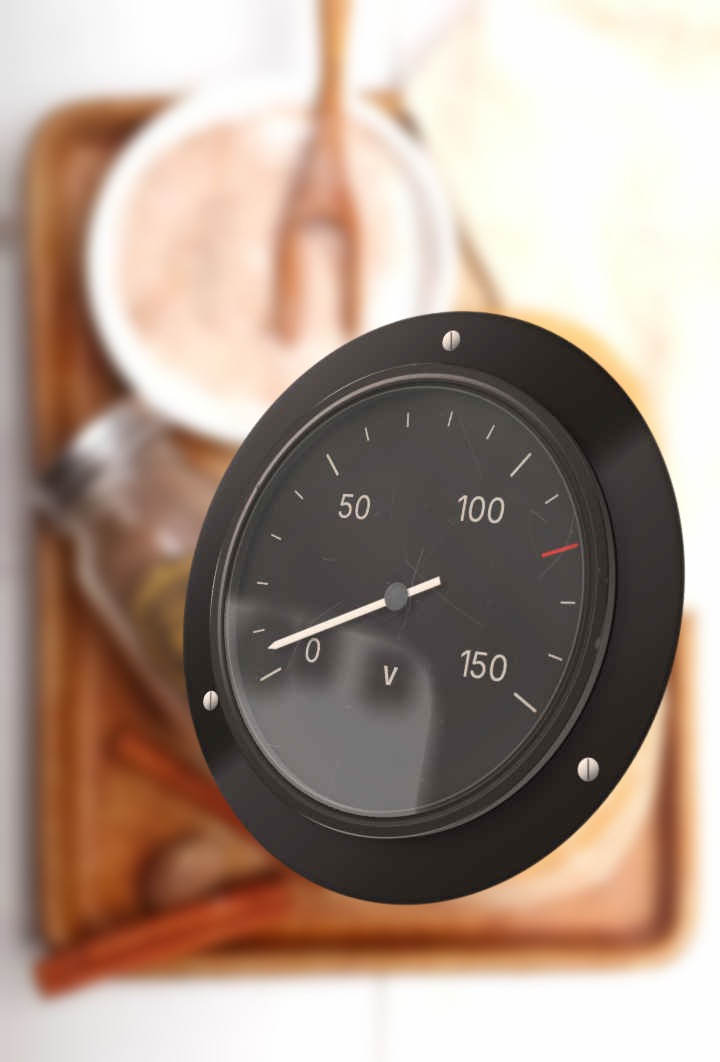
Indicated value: 5 V
